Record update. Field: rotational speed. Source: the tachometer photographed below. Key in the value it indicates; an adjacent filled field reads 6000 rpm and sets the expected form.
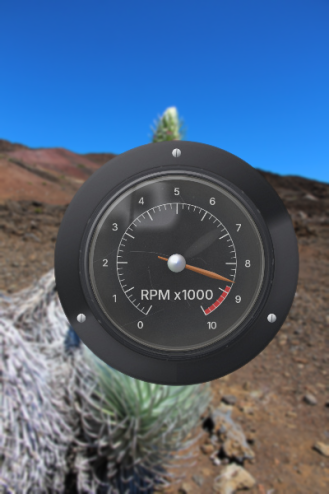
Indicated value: 8600 rpm
